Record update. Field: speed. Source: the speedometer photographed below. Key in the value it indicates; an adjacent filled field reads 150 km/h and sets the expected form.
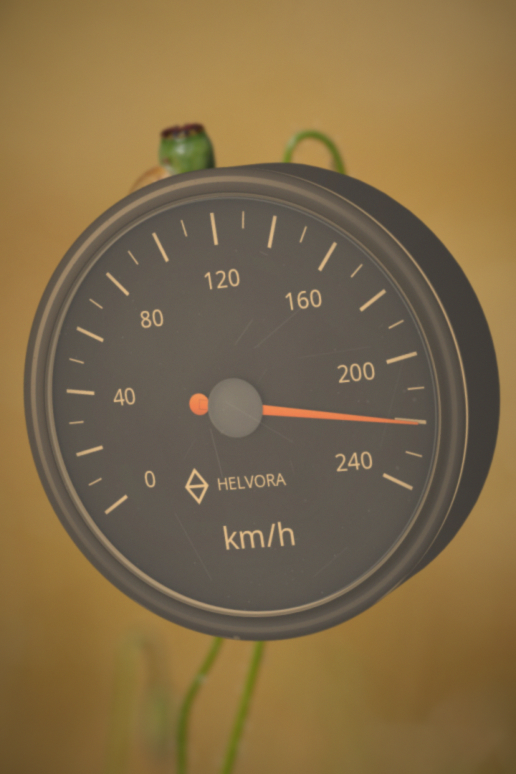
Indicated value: 220 km/h
